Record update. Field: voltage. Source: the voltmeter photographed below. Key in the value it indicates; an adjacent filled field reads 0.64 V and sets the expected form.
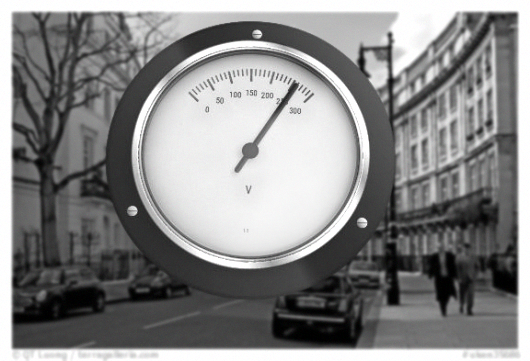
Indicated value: 260 V
